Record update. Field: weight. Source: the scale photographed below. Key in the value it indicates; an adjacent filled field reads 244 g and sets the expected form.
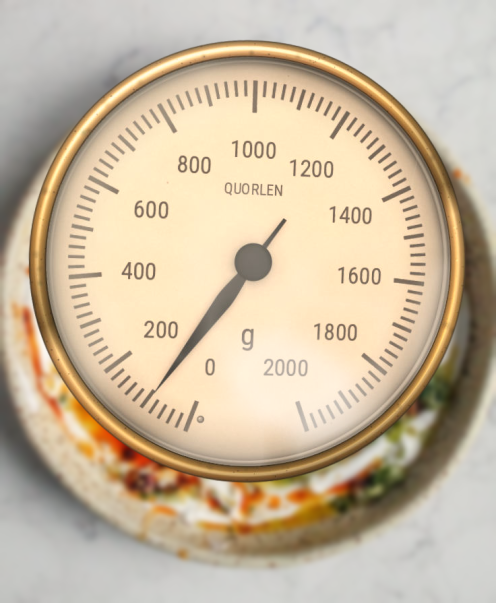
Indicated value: 100 g
